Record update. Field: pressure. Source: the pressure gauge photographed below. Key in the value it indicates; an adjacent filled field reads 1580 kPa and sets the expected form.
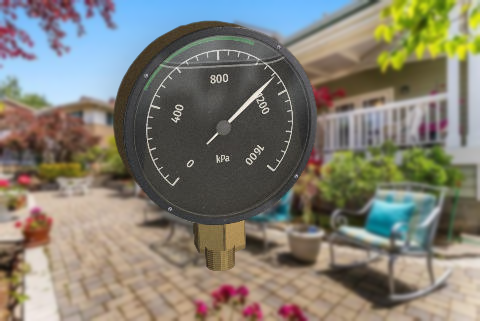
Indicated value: 1100 kPa
